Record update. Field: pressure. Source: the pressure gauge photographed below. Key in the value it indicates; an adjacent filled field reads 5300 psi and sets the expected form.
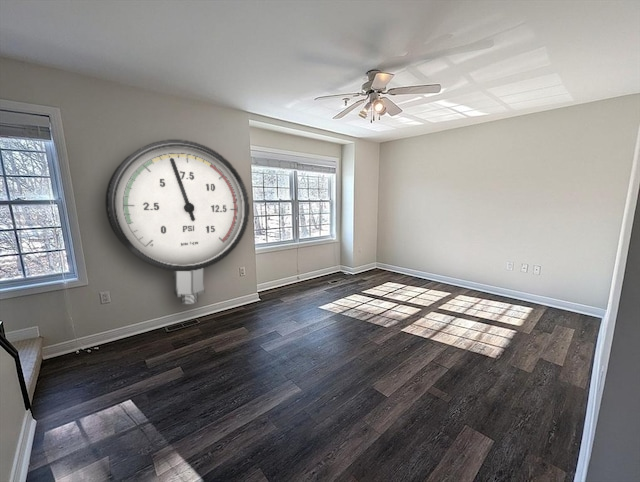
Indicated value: 6.5 psi
